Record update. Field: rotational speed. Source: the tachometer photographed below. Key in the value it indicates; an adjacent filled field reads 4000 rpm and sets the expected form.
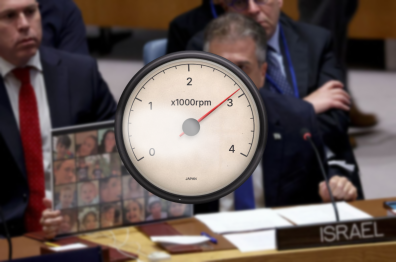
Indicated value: 2900 rpm
